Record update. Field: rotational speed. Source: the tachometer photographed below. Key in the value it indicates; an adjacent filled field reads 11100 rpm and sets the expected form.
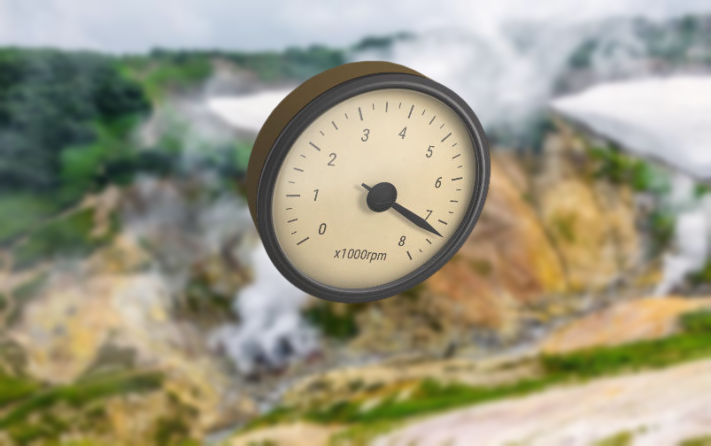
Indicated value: 7250 rpm
